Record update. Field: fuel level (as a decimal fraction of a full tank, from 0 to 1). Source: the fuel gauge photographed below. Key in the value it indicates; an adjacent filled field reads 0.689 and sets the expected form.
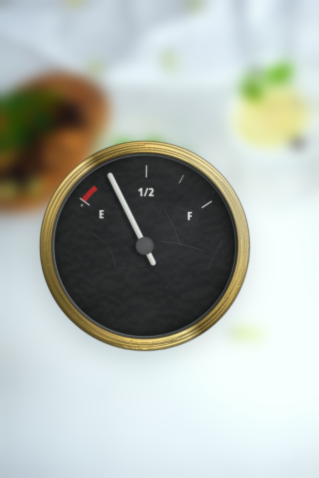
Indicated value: 0.25
